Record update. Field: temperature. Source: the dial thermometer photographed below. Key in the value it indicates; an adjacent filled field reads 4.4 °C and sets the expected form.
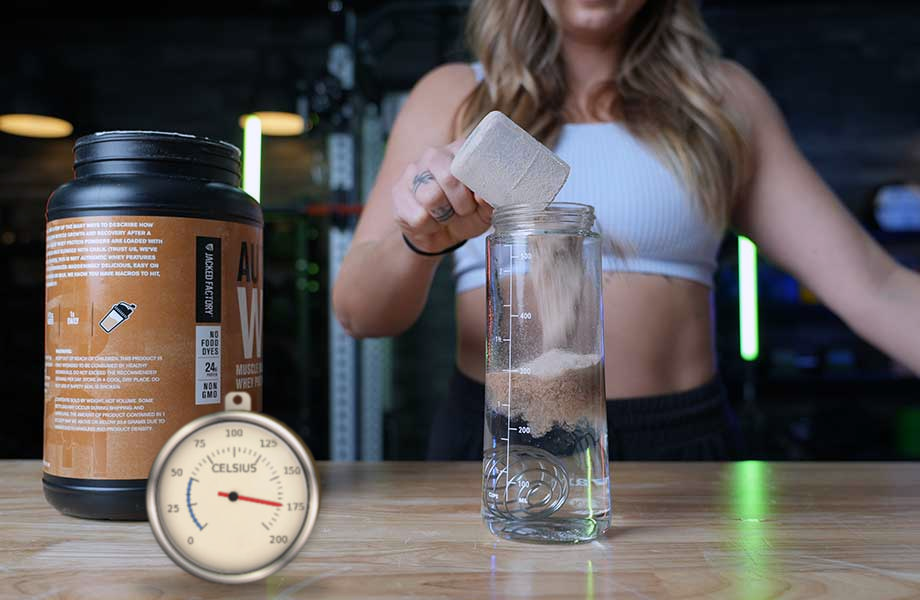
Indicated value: 175 °C
